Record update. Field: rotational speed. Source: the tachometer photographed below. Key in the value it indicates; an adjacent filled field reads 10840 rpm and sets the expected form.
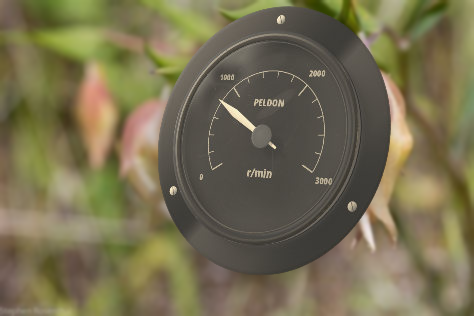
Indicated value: 800 rpm
